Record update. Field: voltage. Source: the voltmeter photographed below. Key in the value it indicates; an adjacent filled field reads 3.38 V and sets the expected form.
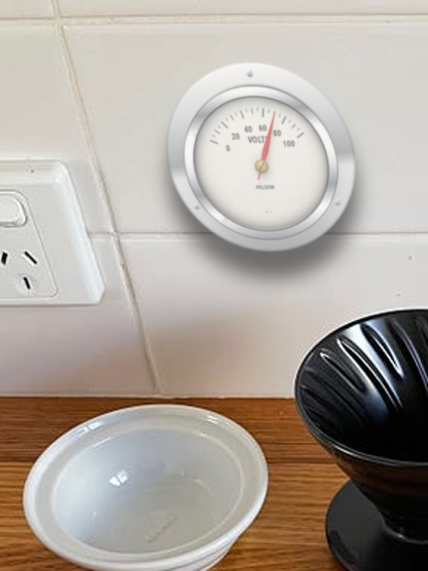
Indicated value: 70 V
